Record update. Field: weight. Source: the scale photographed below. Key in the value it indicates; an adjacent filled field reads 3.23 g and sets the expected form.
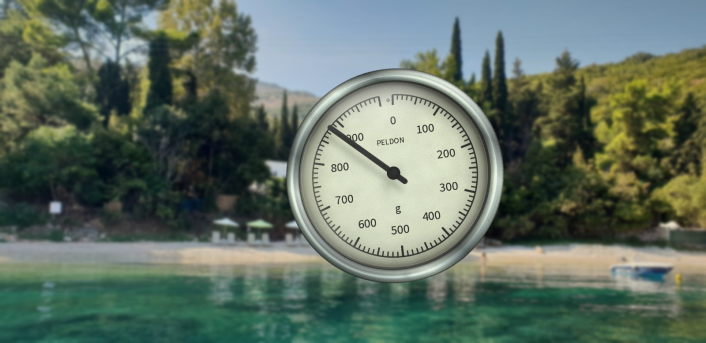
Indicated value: 880 g
